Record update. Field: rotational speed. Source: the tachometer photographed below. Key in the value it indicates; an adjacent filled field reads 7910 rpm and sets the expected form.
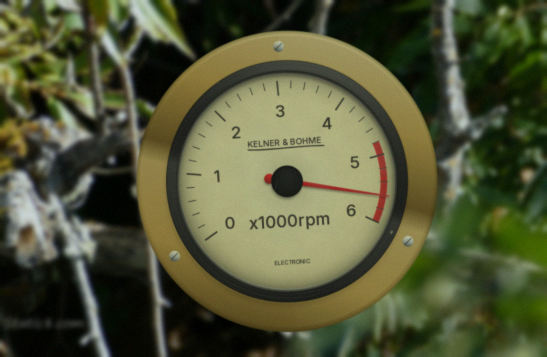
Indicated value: 5600 rpm
